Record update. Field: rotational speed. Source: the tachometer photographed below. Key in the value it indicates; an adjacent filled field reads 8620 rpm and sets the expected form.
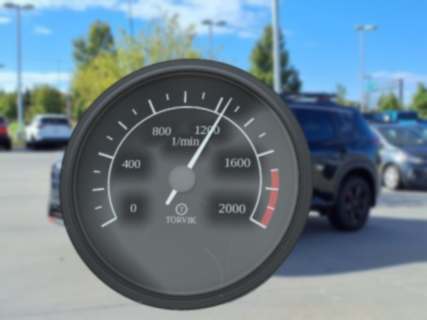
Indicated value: 1250 rpm
